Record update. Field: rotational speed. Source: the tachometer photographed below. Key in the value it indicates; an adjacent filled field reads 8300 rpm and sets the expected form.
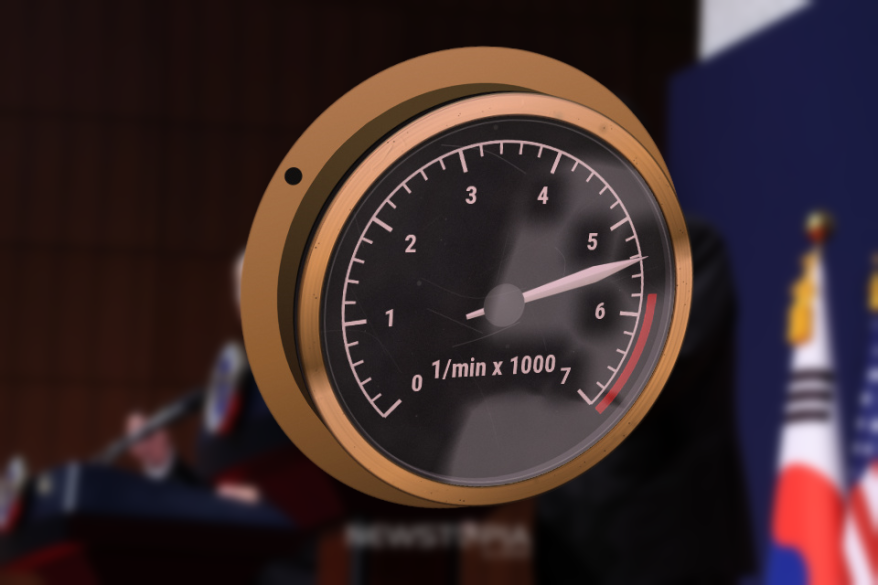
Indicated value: 5400 rpm
